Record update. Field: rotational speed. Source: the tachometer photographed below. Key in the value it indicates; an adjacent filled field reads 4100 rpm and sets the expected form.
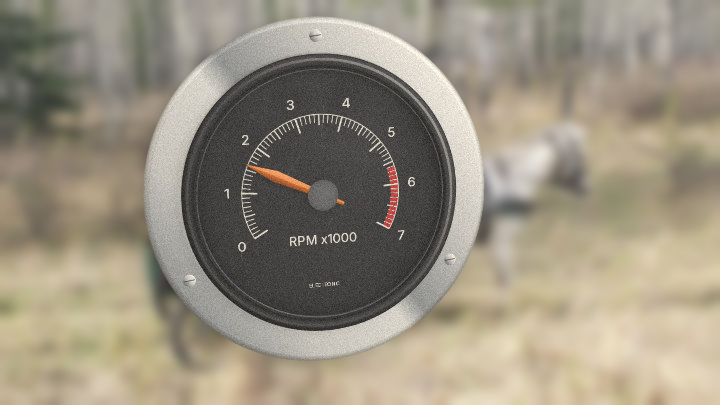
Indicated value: 1600 rpm
